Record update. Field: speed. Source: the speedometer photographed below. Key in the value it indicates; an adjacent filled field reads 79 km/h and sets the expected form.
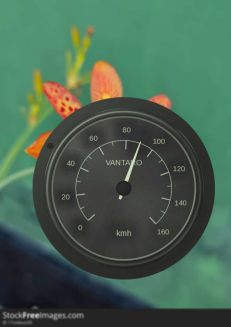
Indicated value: 90 km/h
